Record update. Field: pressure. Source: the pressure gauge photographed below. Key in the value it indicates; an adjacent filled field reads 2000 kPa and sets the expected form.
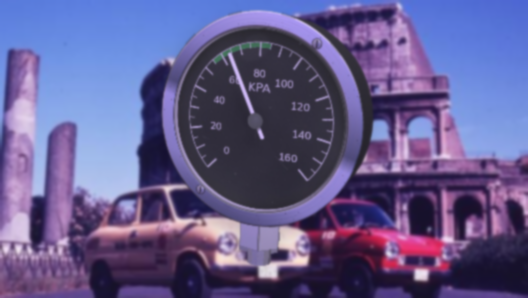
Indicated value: 65 kPa
